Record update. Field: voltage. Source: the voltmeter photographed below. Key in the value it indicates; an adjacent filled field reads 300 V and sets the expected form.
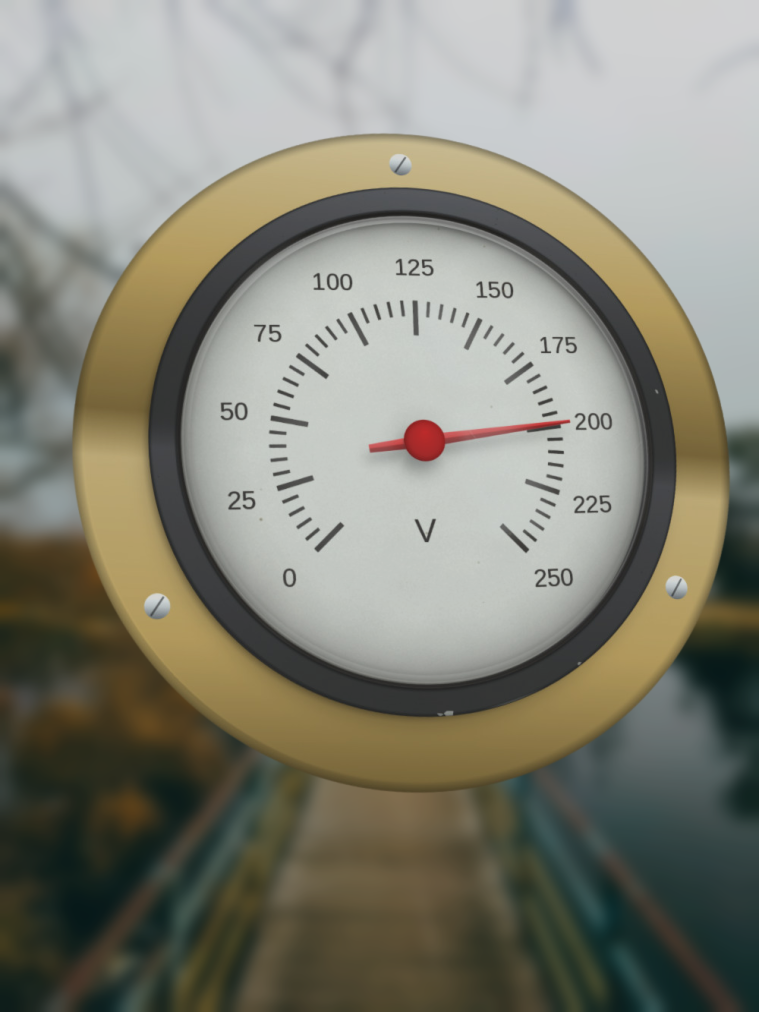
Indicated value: 200 V
